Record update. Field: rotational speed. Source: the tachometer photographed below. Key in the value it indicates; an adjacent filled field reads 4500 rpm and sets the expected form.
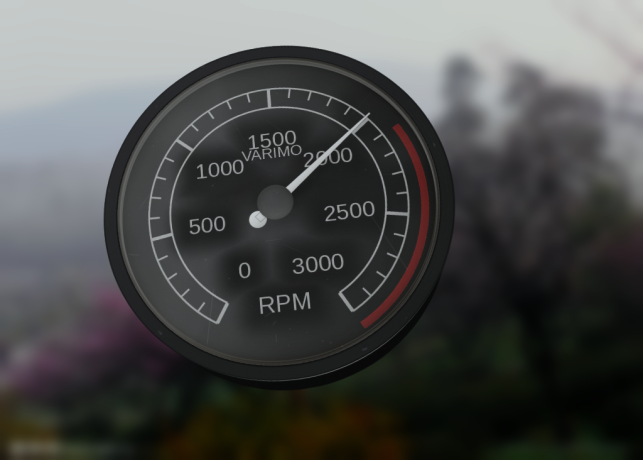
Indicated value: 2000 rpm
